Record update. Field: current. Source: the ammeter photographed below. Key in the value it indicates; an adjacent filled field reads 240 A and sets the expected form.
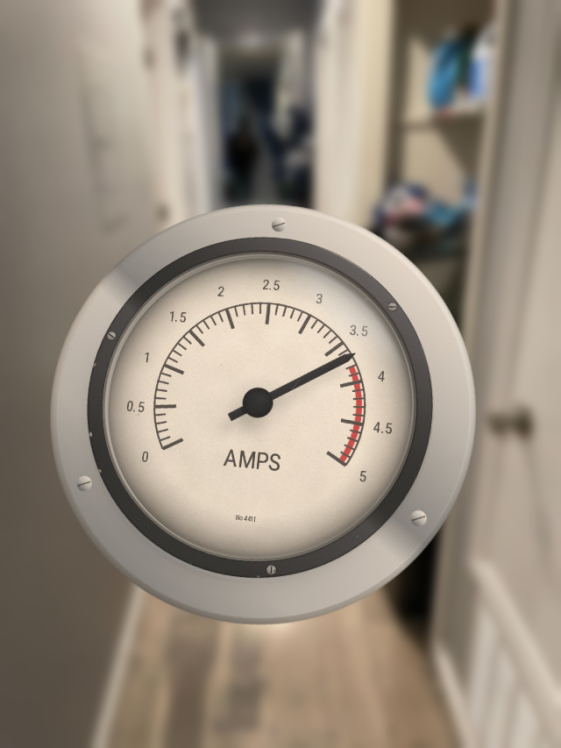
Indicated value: 3.7 A
